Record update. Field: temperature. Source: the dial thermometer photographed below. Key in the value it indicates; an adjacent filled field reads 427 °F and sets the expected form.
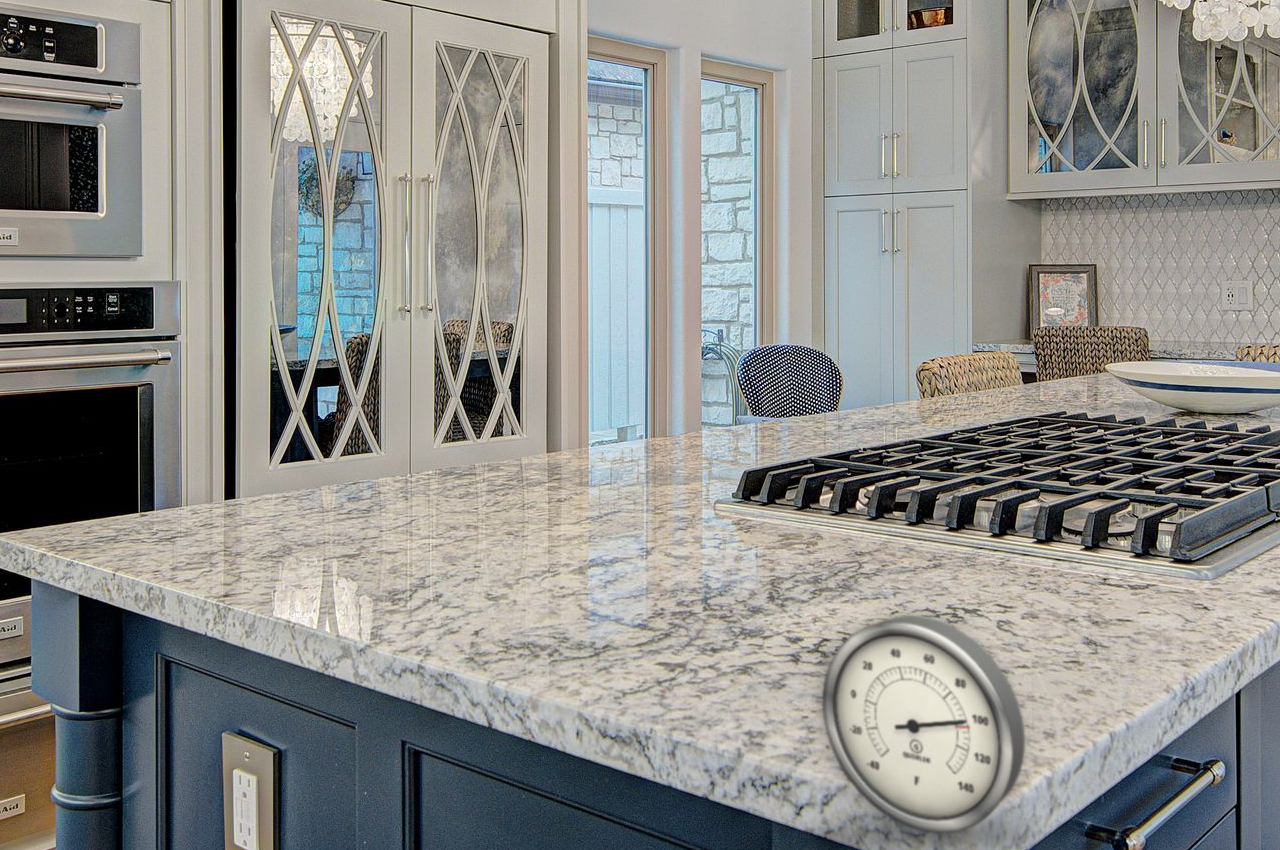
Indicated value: 100 °F
